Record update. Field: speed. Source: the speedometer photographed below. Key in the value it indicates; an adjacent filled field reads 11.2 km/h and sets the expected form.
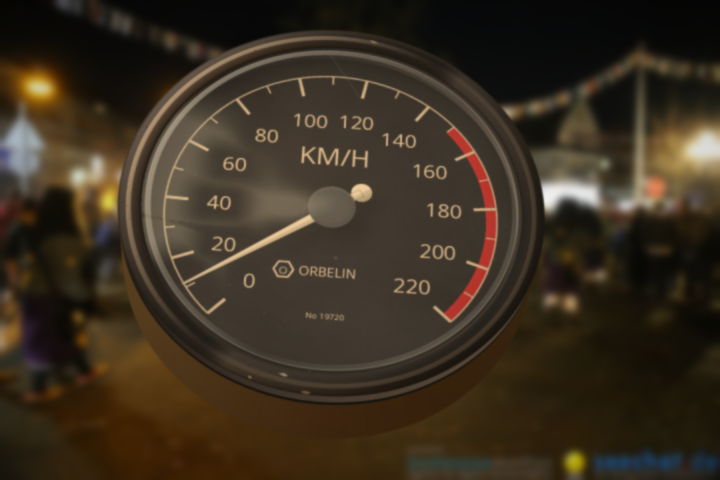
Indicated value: 10 km/h
